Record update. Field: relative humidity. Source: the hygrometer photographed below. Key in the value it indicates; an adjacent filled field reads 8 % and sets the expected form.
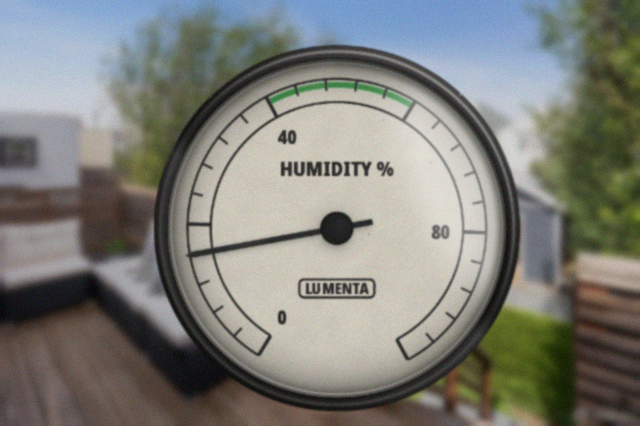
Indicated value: 16 %
